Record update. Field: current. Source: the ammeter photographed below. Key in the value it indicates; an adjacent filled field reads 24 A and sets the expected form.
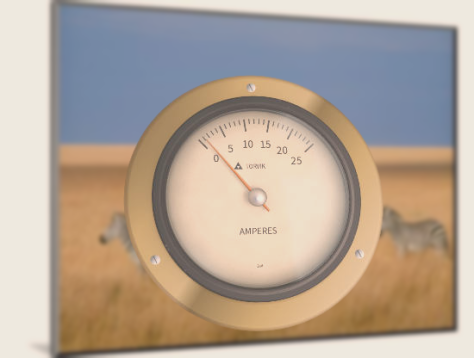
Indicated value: 1 A
